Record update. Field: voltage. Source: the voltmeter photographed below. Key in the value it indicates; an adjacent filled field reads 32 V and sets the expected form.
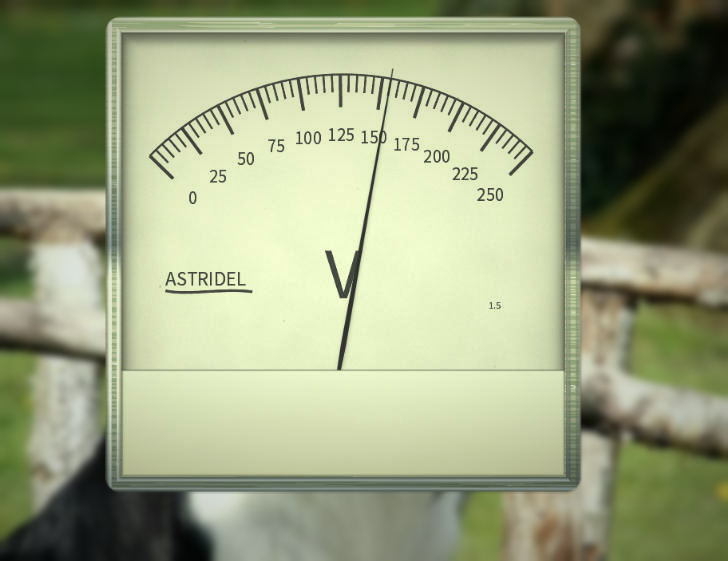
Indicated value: 155 V
